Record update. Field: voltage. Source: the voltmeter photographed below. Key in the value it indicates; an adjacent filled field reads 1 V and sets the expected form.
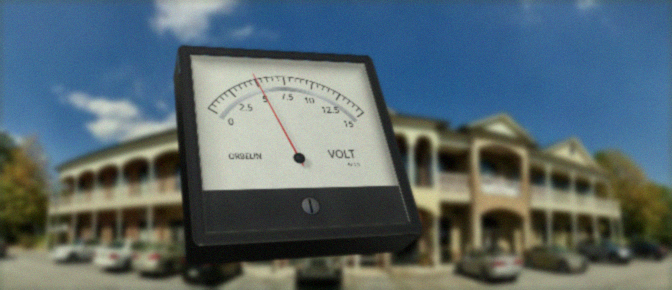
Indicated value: 5 V
